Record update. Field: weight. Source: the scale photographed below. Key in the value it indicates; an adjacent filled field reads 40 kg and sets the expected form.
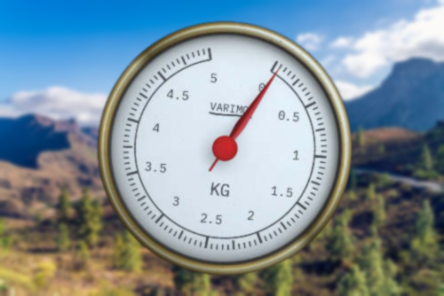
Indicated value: 0.05 kg
